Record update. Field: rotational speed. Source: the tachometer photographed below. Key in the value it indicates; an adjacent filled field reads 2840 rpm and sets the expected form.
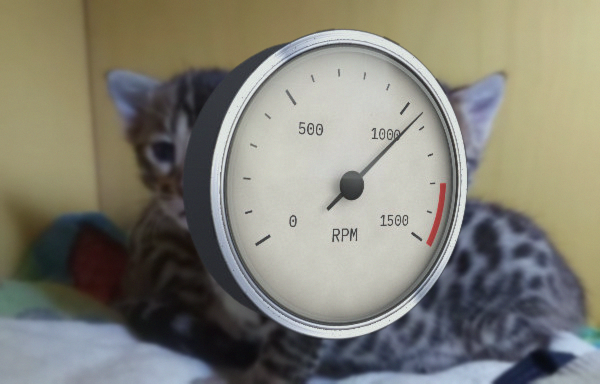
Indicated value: 1050 rpm
